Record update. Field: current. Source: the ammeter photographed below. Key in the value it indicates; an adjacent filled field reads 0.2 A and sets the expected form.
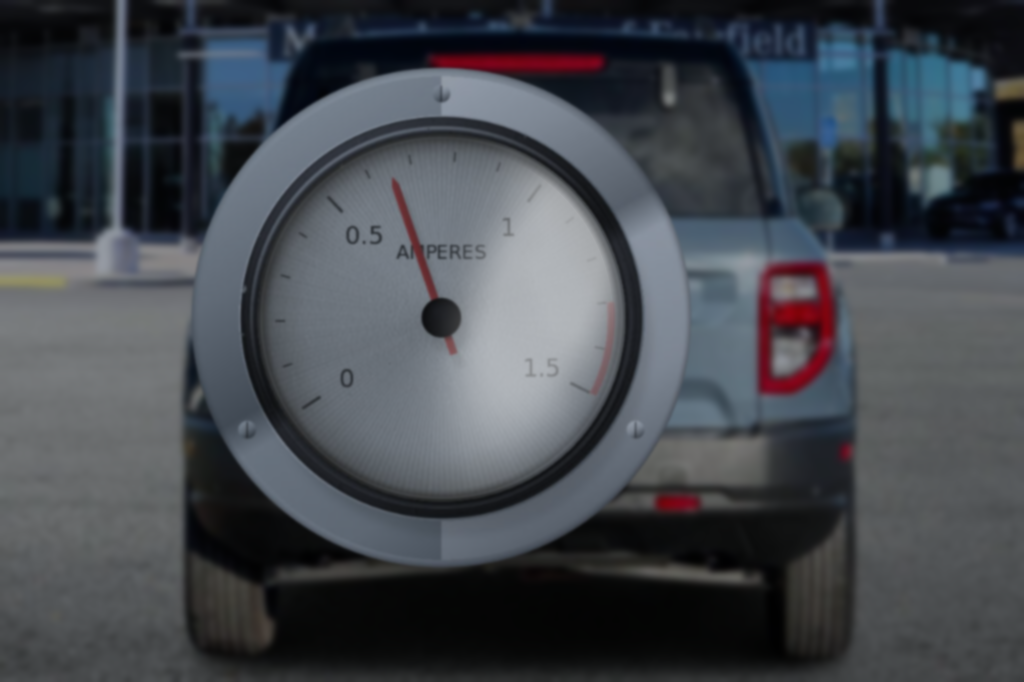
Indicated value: 0.65 A
